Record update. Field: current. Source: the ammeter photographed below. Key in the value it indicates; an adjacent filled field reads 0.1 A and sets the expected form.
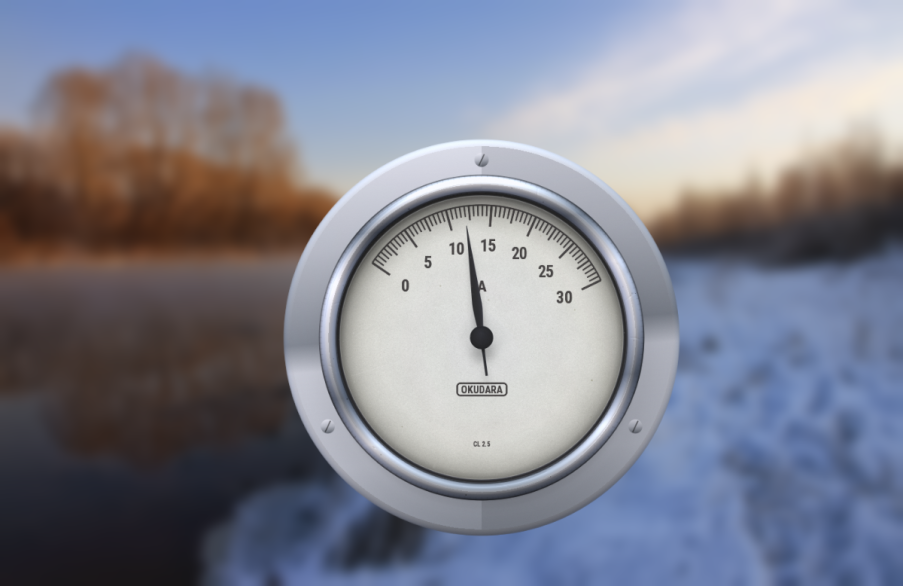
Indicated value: 12 A
